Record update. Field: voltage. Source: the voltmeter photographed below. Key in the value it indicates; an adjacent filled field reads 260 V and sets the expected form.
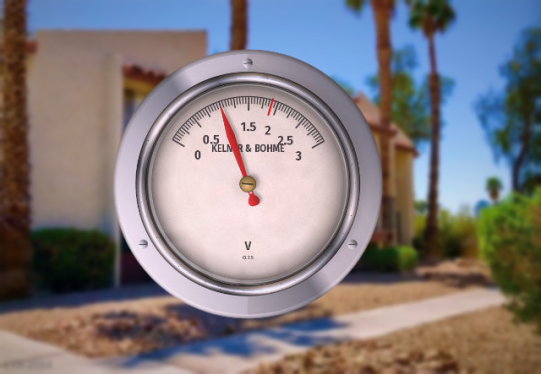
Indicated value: 1 V
